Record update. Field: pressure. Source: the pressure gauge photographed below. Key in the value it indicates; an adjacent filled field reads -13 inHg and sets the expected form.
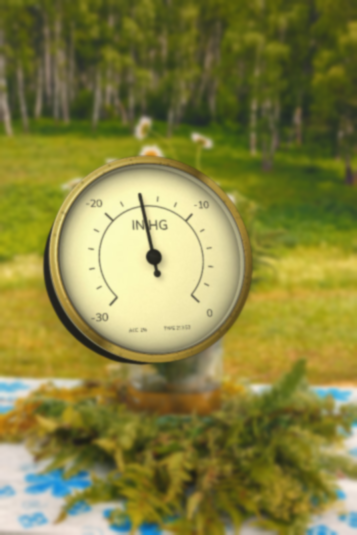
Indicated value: -16 inHg
